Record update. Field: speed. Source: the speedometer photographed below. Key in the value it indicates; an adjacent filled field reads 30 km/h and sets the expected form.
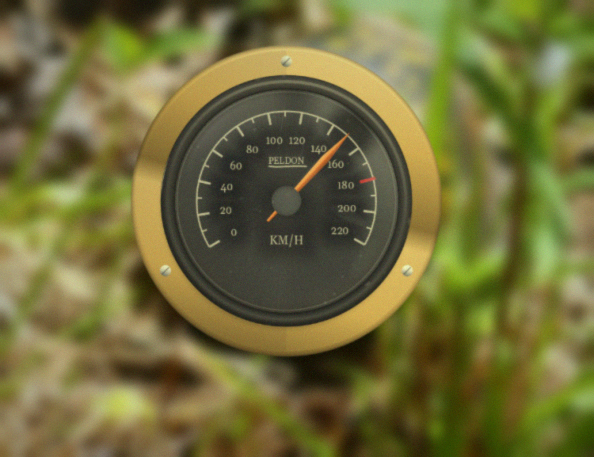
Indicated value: 150 km/h
